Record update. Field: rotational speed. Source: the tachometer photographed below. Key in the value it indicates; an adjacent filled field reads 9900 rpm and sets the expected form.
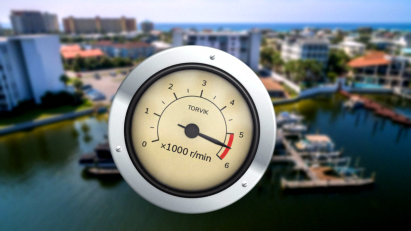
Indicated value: 5500 rpm
